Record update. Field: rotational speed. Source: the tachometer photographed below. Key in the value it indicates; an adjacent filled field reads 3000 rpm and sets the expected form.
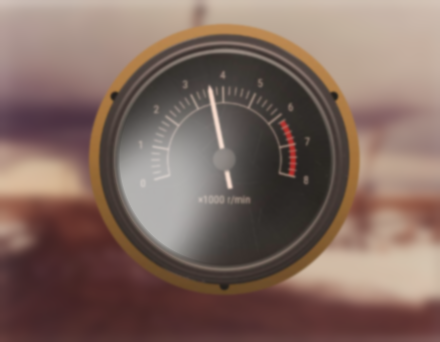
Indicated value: 3600 rpm
